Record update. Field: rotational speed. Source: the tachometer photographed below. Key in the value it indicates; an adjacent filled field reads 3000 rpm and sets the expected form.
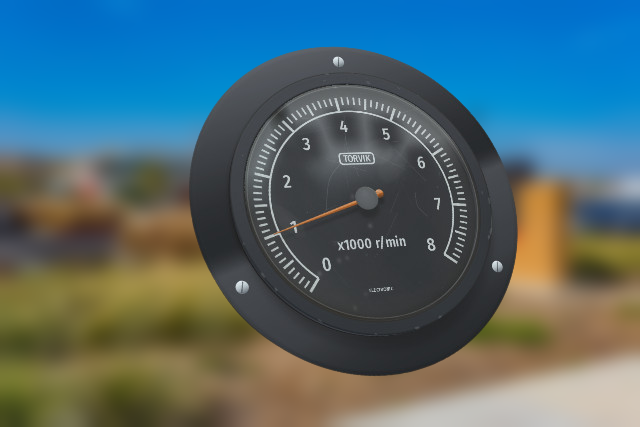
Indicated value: 1000 rpm
